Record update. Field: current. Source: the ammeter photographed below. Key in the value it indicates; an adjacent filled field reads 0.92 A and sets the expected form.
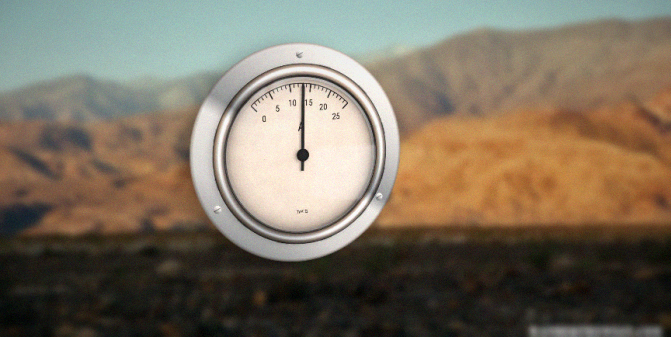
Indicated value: 13 A
